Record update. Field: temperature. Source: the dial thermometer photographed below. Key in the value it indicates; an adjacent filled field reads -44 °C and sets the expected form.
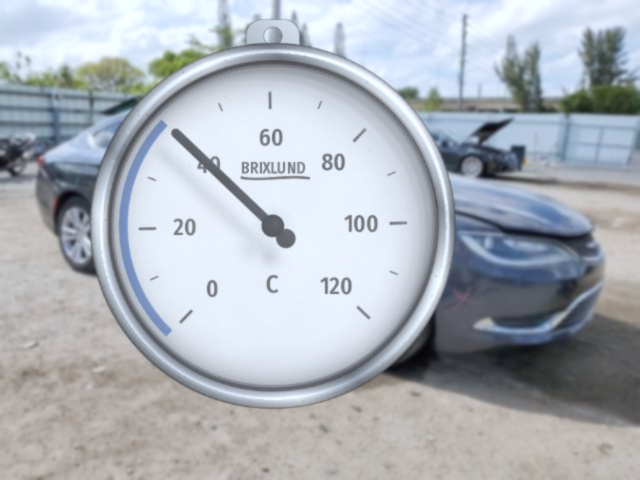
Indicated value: 40 °C
